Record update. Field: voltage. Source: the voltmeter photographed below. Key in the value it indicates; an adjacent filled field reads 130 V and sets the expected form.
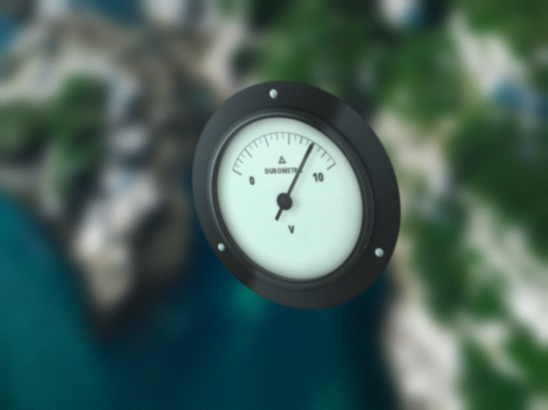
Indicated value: 8 V
